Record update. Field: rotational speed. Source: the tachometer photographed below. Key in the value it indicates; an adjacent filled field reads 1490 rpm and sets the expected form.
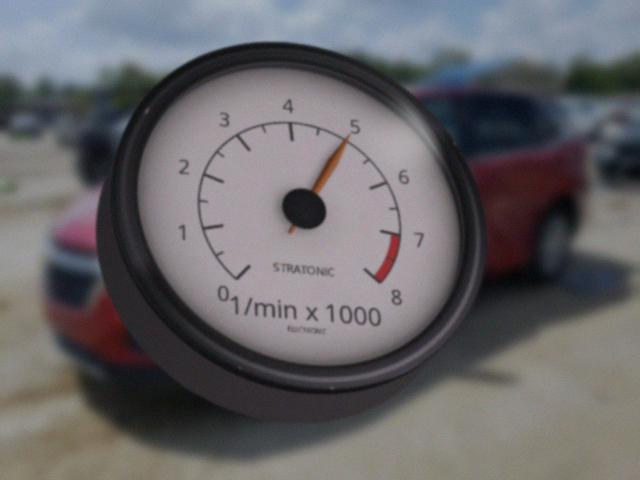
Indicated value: 5000 rpm
